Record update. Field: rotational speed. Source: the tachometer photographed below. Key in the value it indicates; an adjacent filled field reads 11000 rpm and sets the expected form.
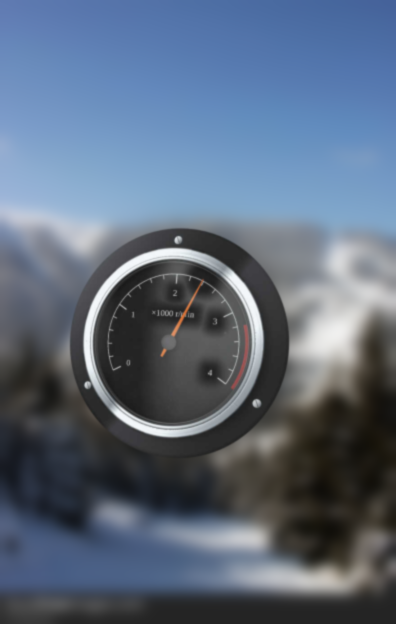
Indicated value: 2400 rpm
